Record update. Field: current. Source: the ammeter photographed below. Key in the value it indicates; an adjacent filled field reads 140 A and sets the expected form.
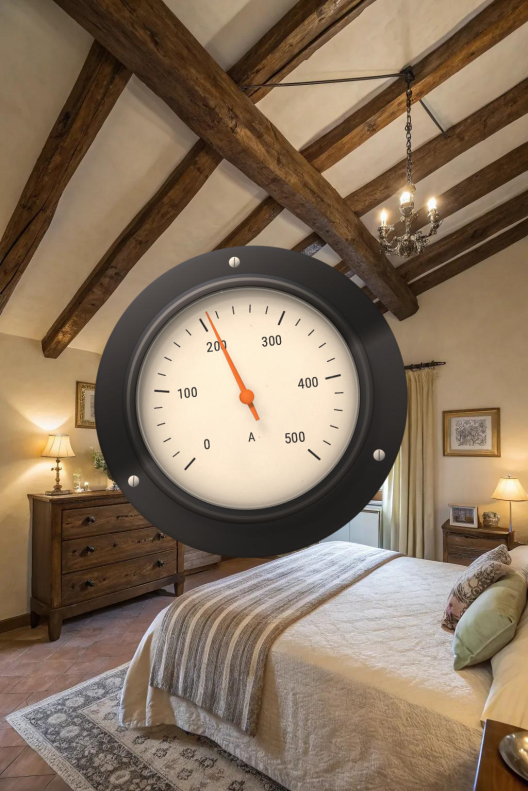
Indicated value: 210 A
